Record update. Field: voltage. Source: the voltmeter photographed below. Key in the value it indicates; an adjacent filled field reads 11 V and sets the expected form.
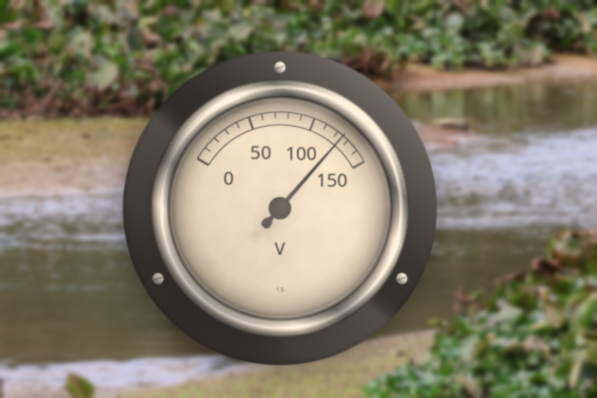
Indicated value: 125 V
